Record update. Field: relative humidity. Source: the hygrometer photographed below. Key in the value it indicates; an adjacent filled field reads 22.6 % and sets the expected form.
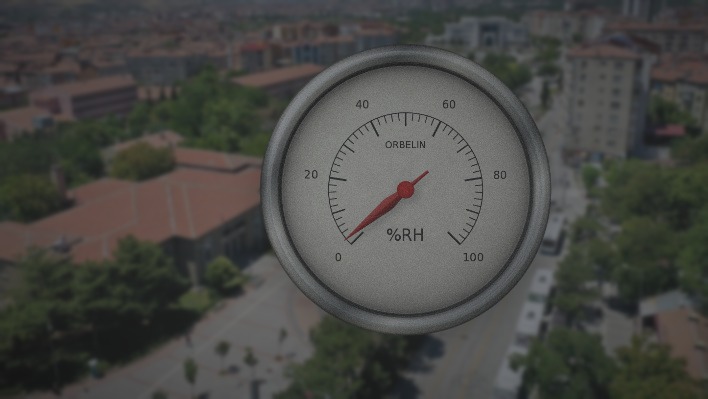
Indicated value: 2 %
